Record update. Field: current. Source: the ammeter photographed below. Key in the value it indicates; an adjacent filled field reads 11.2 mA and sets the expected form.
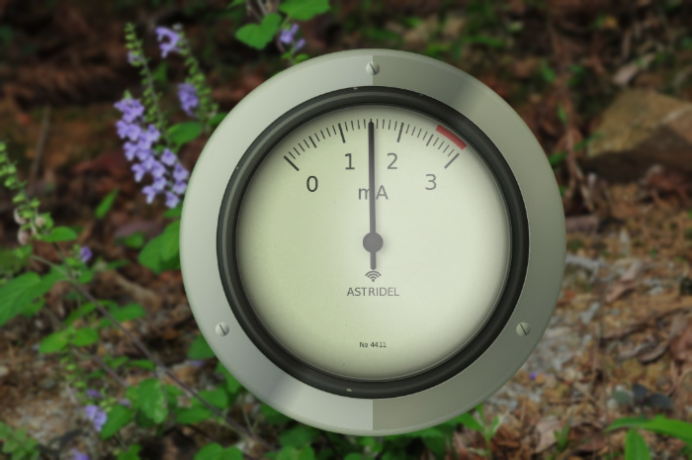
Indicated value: 1.5 mA
